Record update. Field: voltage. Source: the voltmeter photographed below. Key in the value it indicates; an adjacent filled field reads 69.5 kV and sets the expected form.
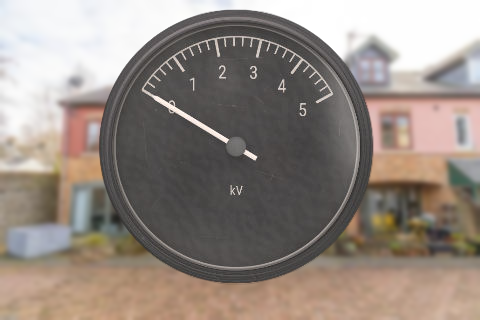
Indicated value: 0 kV
